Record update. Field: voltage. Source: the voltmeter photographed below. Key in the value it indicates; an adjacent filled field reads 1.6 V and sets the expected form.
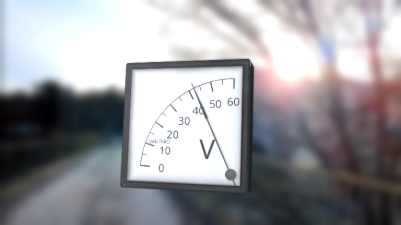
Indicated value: 42.5 V
